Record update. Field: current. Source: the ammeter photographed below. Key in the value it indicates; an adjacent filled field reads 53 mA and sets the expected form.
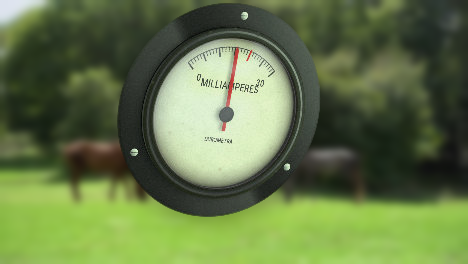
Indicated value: 15 mA
